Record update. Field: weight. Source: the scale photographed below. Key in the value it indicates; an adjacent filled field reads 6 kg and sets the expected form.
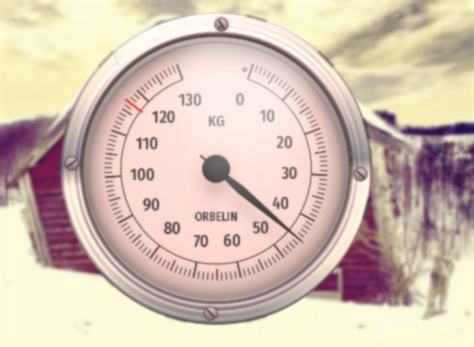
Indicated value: 45 kg
